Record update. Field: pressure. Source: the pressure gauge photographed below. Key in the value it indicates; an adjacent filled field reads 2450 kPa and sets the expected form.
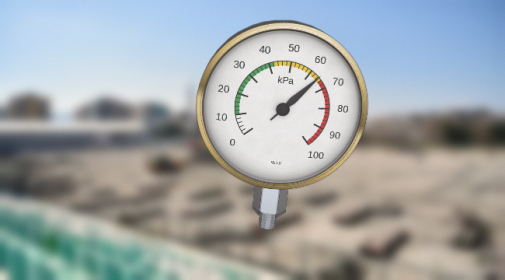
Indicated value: 64 kPa
